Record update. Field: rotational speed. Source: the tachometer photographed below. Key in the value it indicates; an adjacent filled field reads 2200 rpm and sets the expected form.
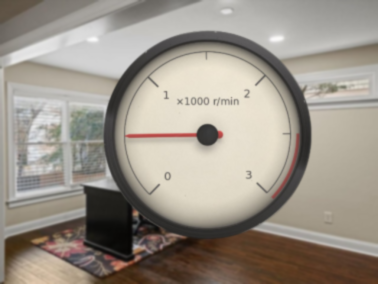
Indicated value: 500 rpm
